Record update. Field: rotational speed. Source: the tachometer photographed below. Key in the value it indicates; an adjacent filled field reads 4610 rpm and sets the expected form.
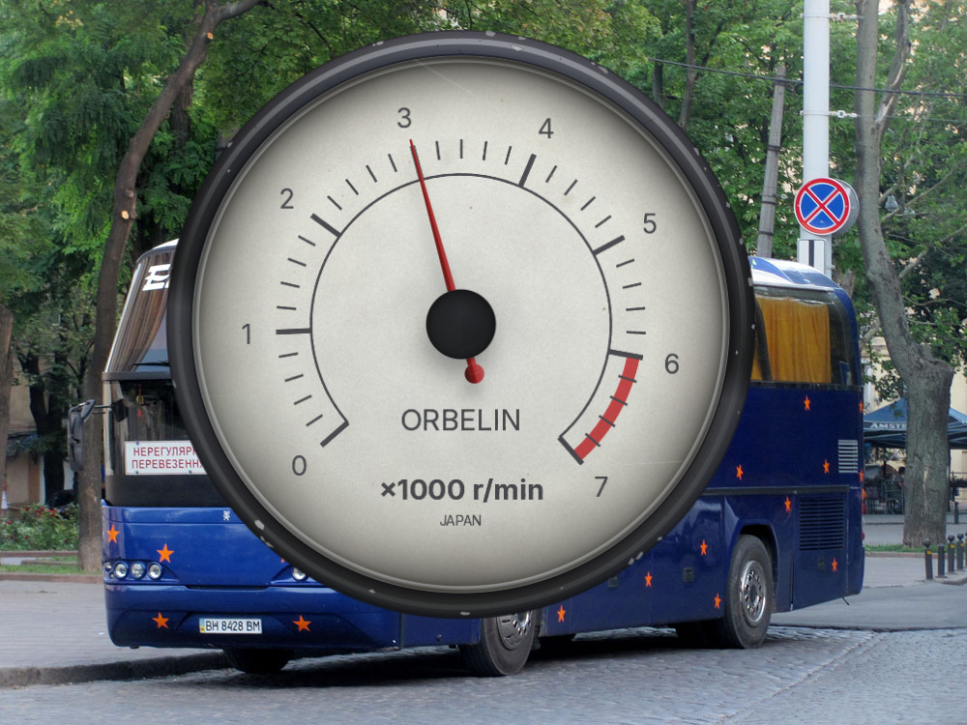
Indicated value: 3000 rpm
